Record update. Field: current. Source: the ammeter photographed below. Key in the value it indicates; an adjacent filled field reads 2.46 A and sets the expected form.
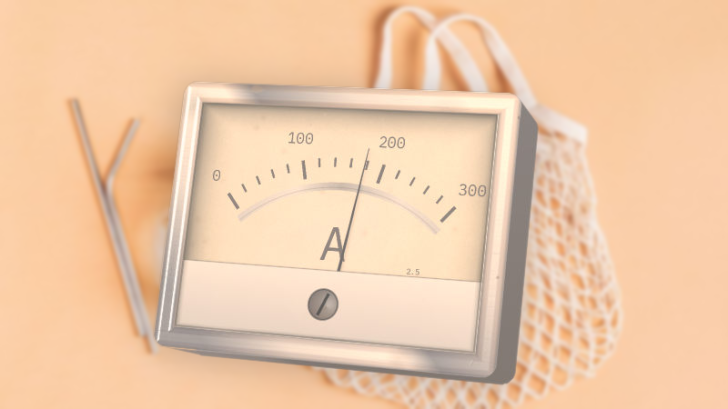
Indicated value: 180 A
